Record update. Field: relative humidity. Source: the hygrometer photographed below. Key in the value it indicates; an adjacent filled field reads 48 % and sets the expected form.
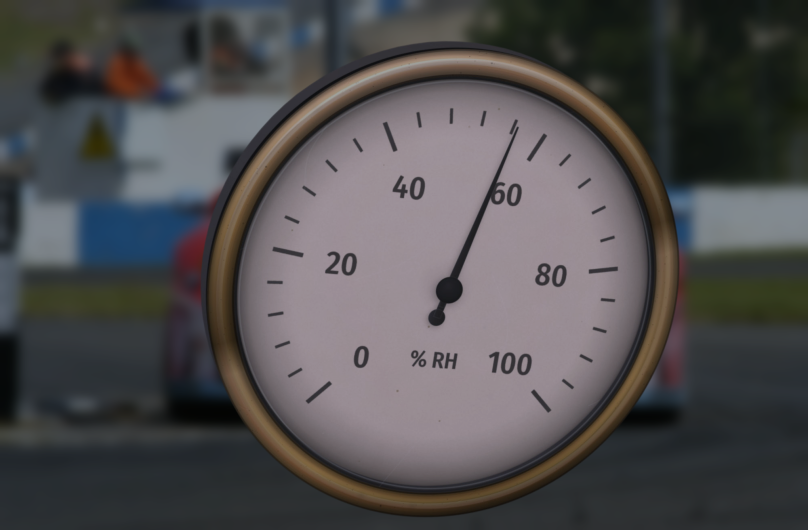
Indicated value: 56 %
